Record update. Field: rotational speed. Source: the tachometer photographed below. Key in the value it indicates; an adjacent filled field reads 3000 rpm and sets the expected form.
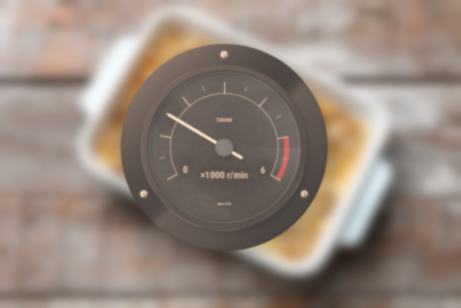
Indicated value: 1500 rpm
